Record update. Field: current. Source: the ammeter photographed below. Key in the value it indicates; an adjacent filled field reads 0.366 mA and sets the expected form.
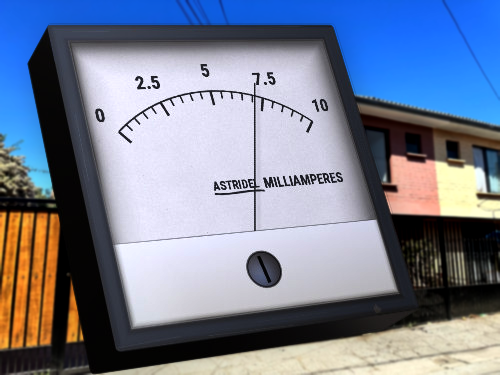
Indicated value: 7 mA
